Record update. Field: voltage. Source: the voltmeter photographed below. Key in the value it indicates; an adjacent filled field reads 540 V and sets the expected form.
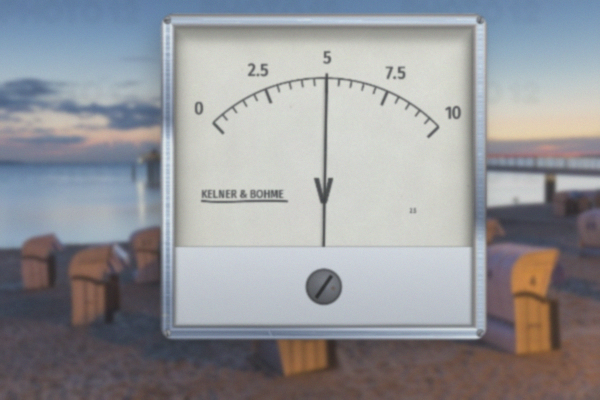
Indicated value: 5 V
